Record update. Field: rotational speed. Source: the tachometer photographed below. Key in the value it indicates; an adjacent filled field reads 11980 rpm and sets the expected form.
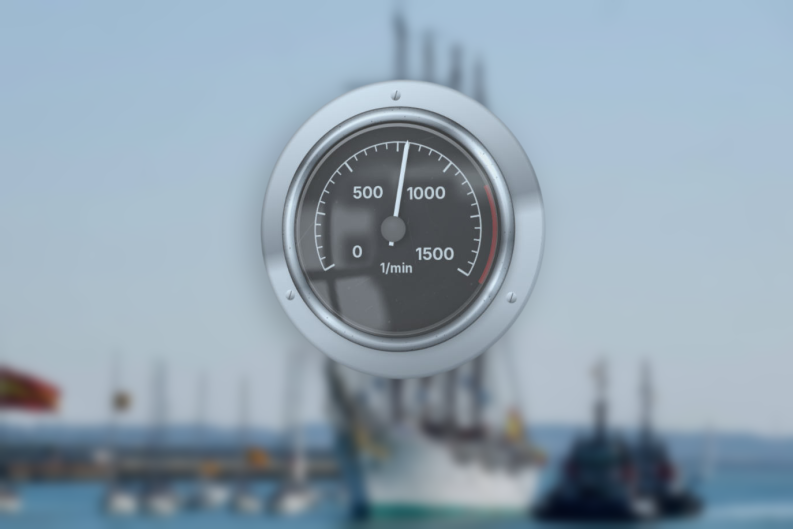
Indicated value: 800 rpm
